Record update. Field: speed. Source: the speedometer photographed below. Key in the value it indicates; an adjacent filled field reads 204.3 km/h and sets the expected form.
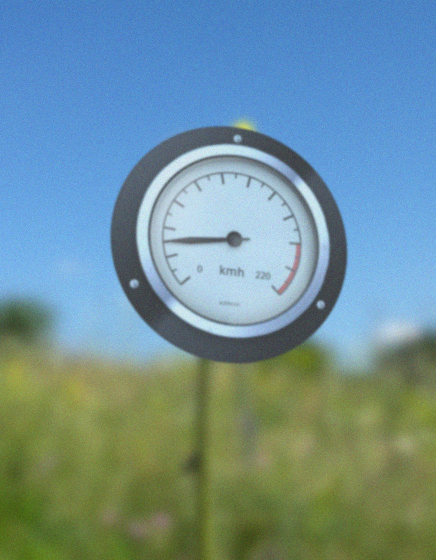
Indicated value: 30 km/h
